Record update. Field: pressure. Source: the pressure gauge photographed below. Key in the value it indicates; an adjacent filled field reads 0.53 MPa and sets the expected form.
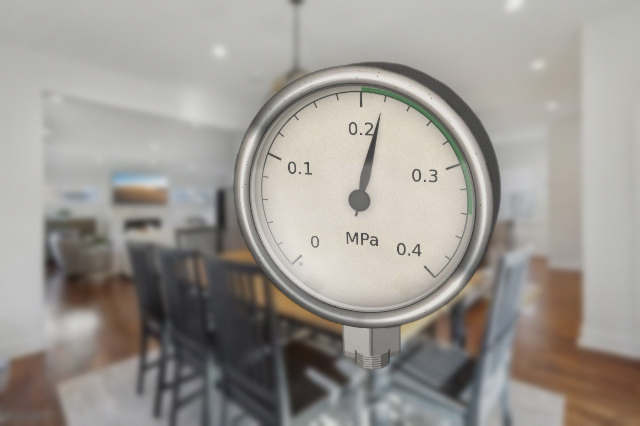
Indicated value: 0.22 MPa
